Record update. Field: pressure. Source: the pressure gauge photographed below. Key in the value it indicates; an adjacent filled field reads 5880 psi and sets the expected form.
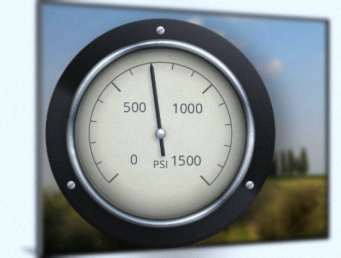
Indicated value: 700 psi
